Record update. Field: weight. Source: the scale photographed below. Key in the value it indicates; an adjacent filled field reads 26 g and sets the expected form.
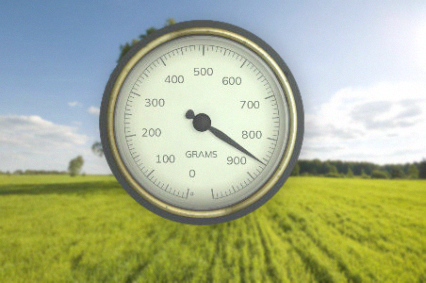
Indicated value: 860 g
